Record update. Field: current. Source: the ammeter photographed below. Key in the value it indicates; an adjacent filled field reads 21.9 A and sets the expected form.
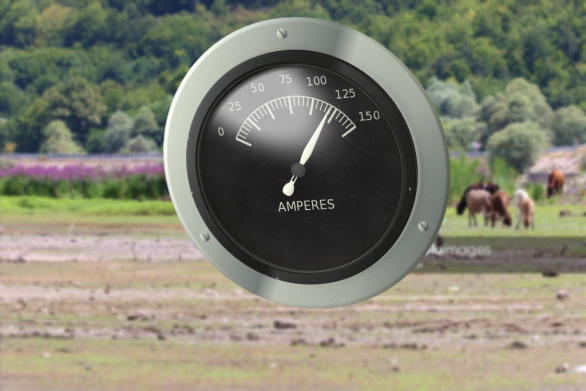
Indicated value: 120 A
